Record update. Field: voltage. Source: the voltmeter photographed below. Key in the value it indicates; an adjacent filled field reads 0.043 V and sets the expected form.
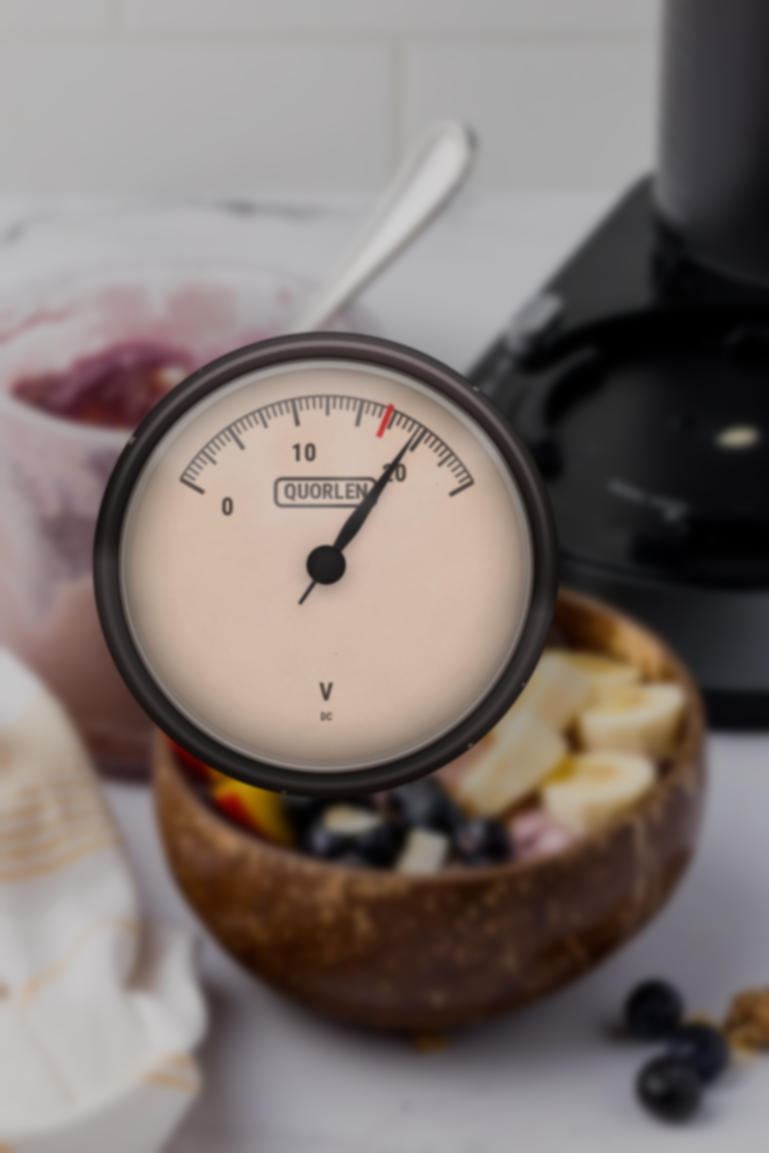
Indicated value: 19.5 V
